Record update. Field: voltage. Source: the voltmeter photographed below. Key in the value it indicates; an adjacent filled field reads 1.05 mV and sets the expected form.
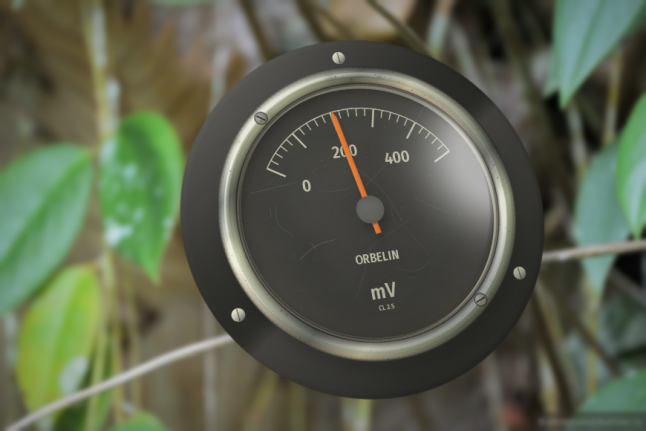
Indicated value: 200 mV
